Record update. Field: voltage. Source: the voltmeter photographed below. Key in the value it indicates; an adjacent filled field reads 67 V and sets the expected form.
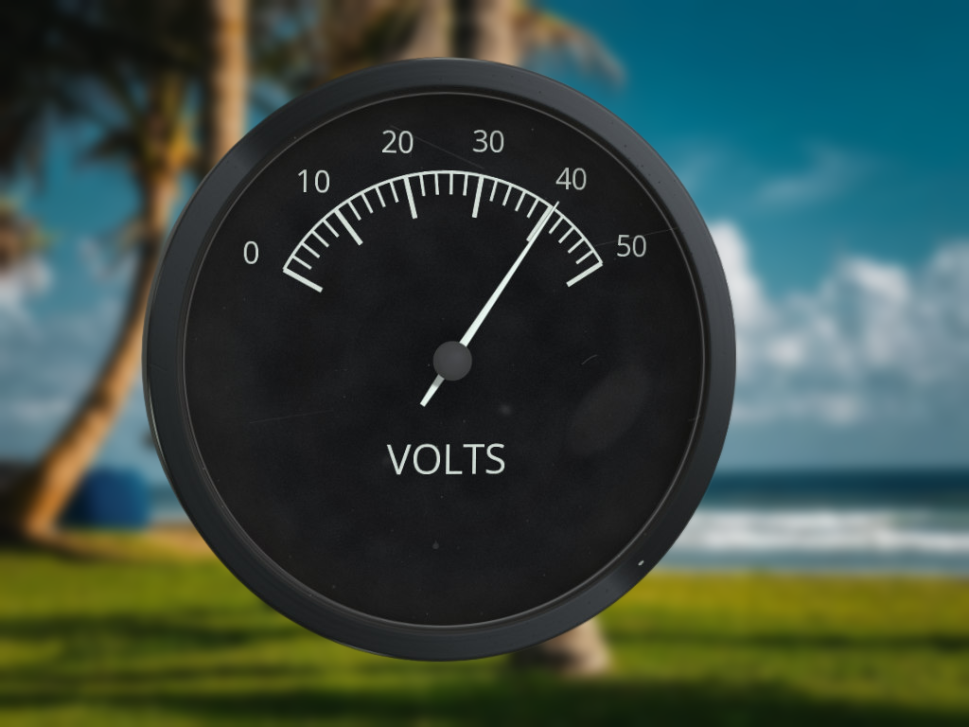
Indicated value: 40 V
